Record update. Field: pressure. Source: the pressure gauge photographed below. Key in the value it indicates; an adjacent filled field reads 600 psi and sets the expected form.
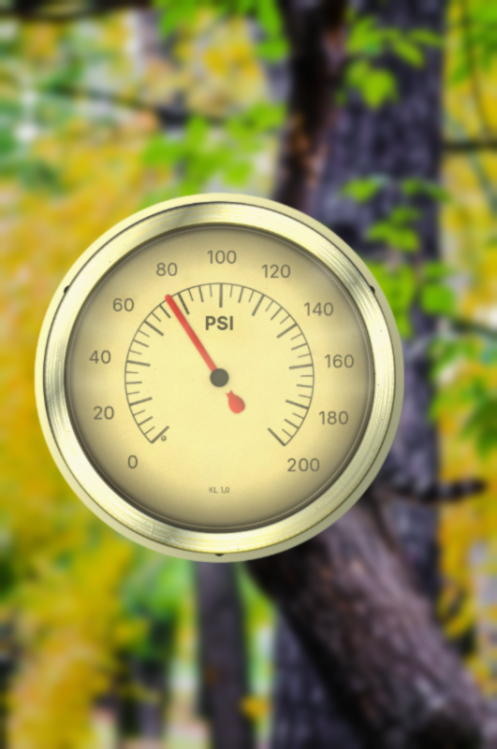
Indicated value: 75 psi
